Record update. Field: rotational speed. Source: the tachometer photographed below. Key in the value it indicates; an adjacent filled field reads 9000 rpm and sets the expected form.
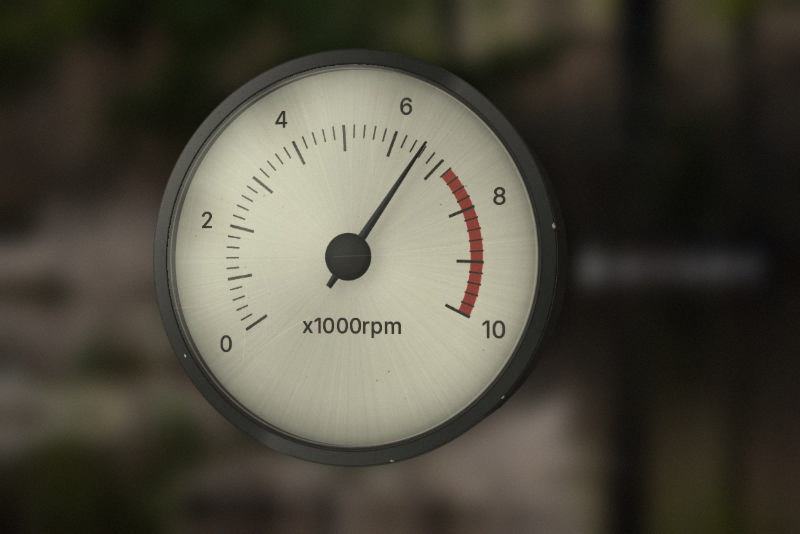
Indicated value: 6600 rpm
